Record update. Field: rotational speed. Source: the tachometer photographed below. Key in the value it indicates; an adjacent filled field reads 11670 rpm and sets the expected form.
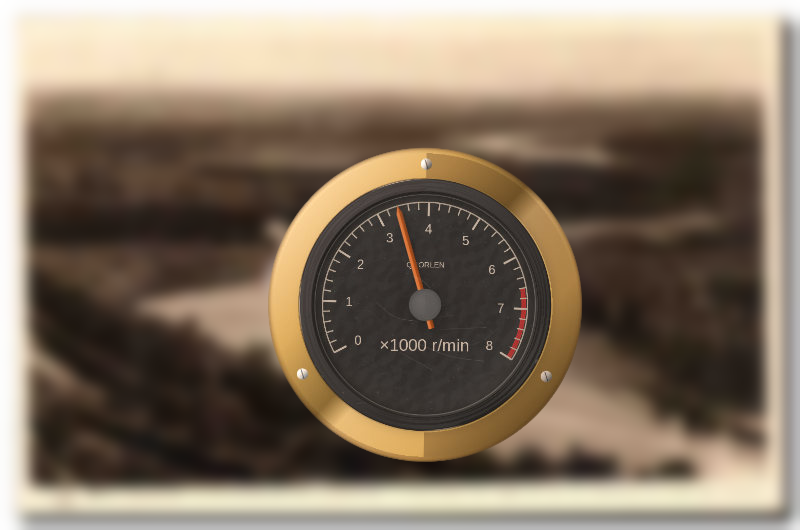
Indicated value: 3400 rpm
